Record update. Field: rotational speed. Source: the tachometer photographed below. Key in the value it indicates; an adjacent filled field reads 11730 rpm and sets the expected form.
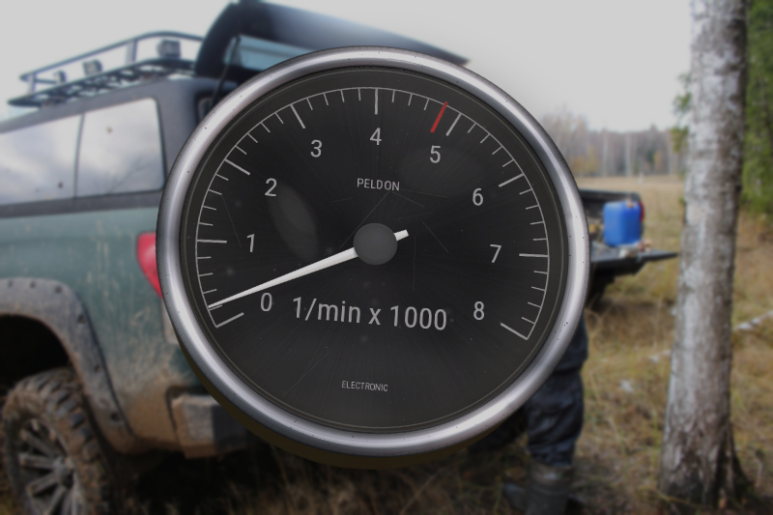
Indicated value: 200 rpm
